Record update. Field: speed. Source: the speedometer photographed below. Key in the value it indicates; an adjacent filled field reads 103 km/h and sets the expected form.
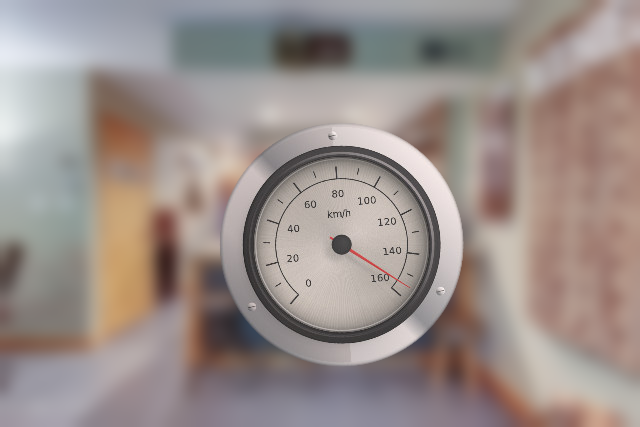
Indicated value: 155 km/h
